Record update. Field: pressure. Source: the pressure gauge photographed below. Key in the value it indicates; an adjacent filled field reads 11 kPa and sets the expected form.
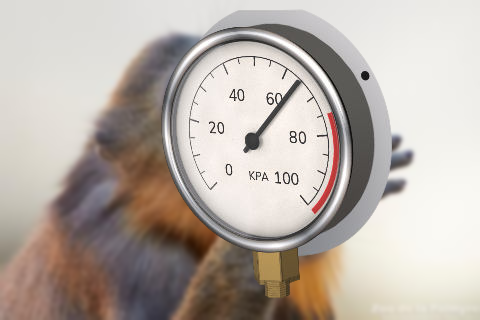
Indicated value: 65 kPa
